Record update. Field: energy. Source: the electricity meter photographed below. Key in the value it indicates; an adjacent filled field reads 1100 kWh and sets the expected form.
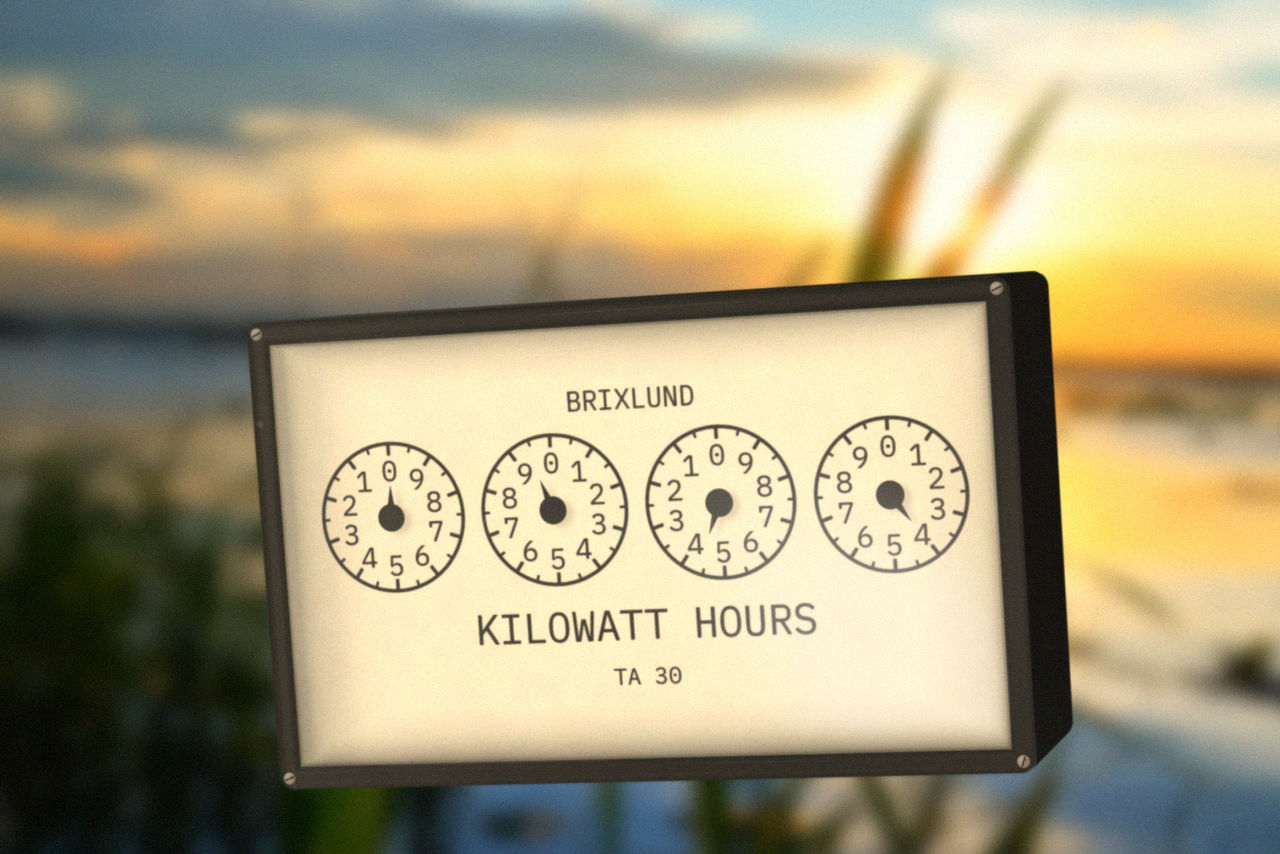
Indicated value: 9944 kWh
